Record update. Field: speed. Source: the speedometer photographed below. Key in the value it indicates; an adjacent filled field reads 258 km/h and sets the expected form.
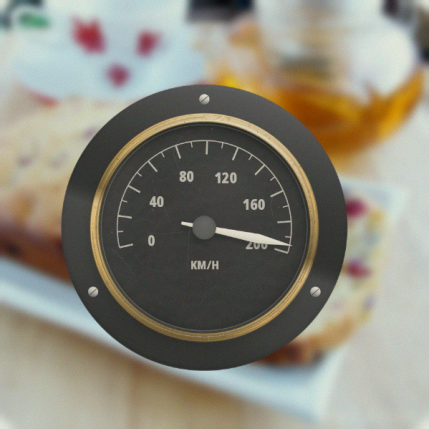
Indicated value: 195 km/h
